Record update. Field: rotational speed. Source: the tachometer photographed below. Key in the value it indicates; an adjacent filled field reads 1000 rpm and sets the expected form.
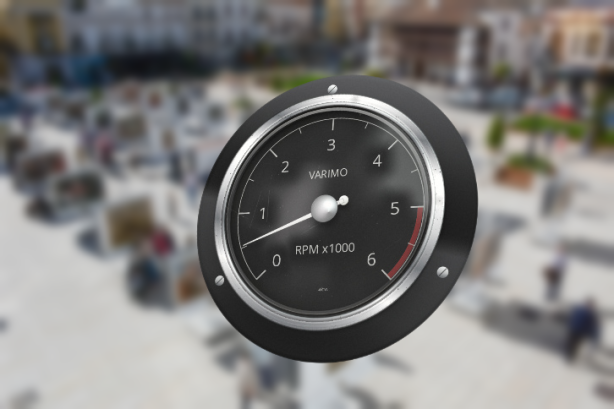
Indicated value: 500 rpm
